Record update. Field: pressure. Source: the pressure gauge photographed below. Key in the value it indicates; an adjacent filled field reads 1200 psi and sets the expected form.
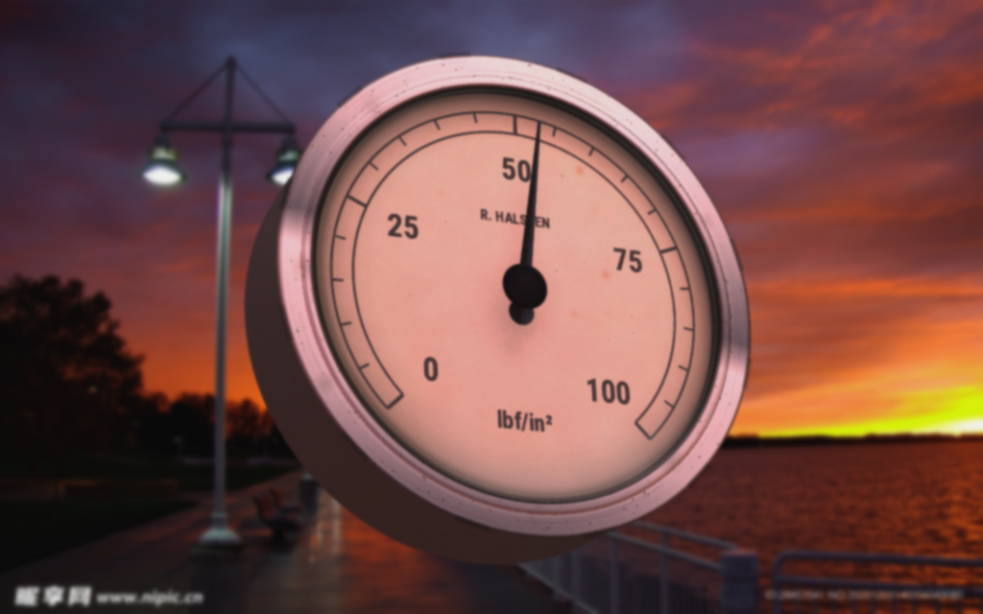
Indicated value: 52.5 psi
